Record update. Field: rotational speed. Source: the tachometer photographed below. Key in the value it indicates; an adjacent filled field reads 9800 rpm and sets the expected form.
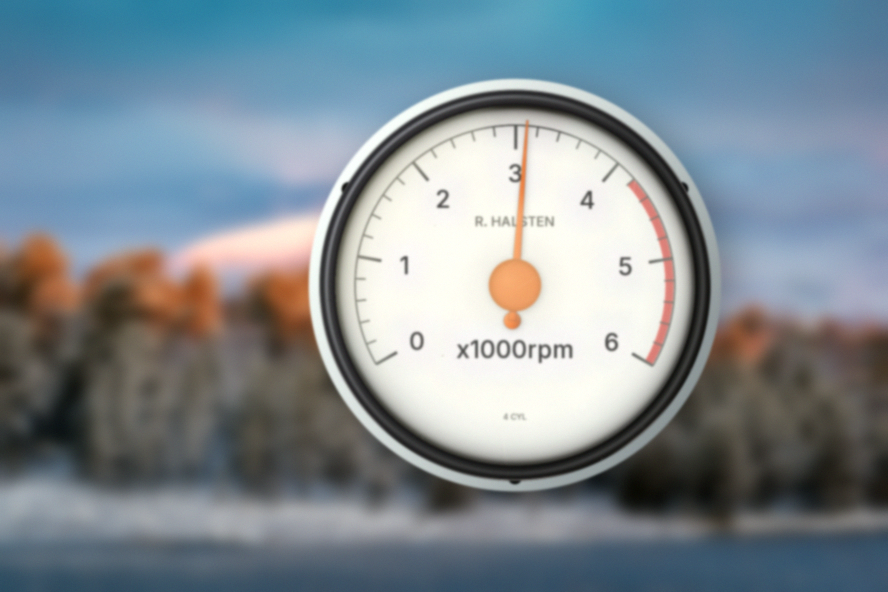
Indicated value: 3100 rpm
